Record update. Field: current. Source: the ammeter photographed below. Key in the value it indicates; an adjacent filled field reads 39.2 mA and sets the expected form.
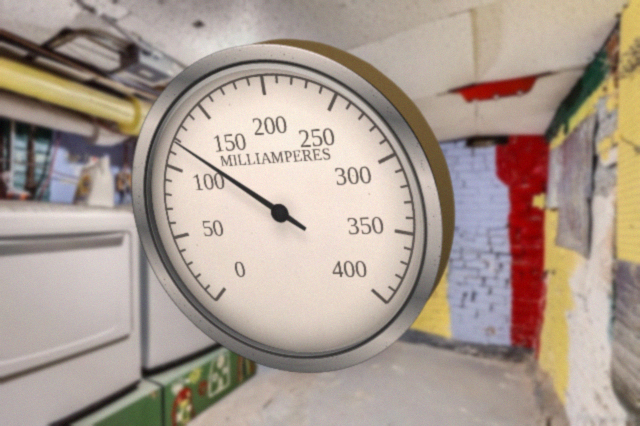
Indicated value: 120 mA
